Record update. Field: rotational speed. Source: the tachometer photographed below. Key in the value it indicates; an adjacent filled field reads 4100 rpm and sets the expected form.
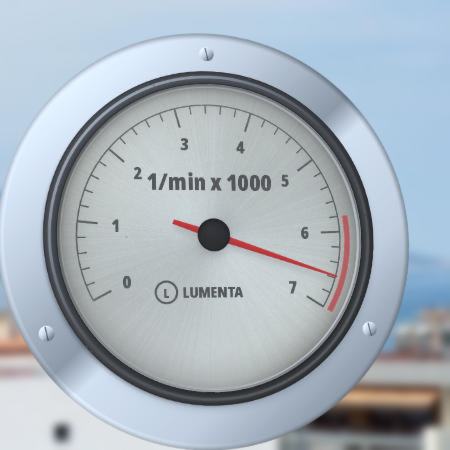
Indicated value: 6600 rpm
